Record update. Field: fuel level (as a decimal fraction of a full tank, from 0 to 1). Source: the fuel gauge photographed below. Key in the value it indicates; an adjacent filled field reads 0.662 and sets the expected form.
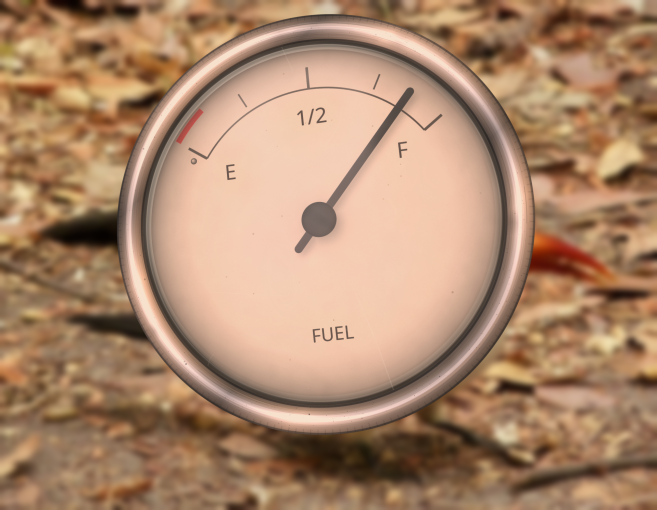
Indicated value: 0.875
